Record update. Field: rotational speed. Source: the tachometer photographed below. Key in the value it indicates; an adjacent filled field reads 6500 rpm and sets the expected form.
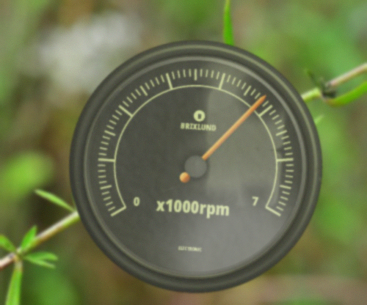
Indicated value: 4800 rpm
